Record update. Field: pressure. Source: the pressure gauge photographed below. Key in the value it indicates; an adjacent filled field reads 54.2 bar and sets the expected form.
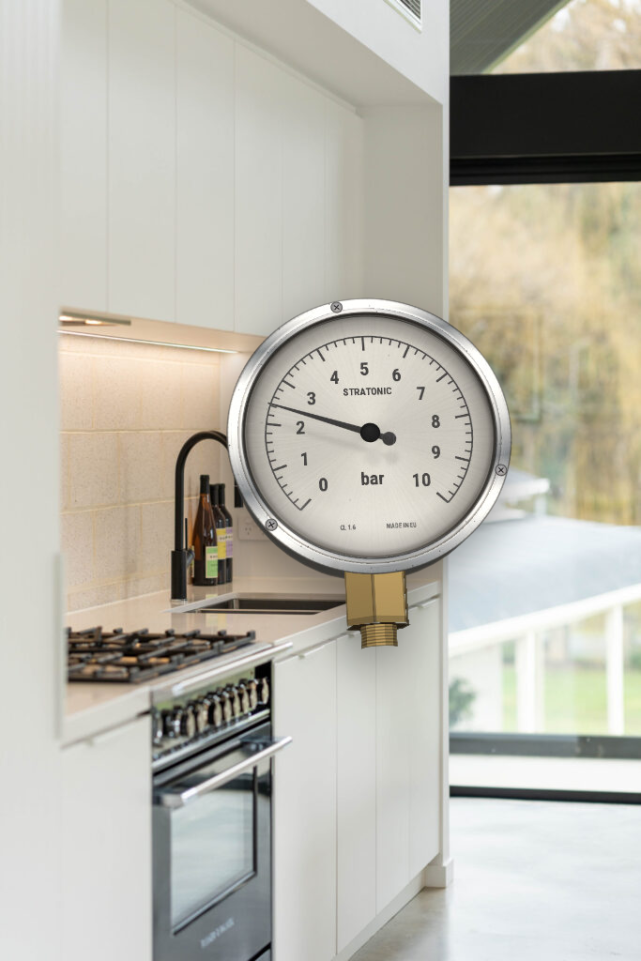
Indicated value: 2.4 bar
